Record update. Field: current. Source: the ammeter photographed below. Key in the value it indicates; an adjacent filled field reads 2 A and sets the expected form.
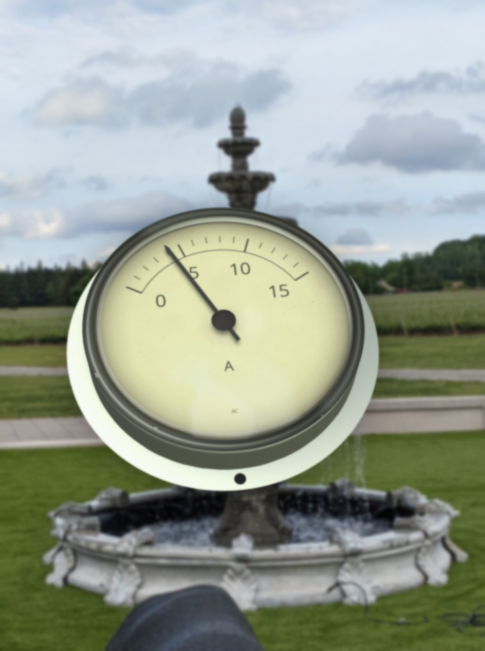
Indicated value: 4 A
